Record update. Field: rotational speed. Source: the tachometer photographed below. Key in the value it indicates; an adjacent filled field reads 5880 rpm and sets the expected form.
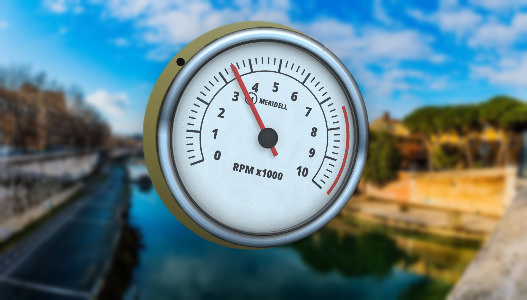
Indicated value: 3400 rpm
